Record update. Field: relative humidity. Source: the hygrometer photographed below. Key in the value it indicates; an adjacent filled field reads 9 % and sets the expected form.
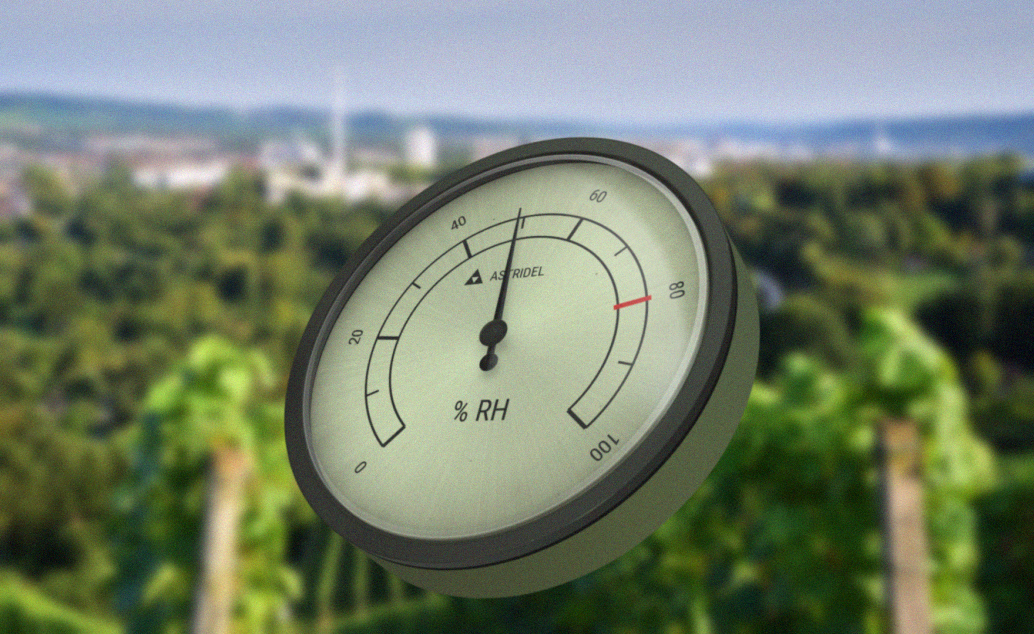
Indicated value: 50 %
